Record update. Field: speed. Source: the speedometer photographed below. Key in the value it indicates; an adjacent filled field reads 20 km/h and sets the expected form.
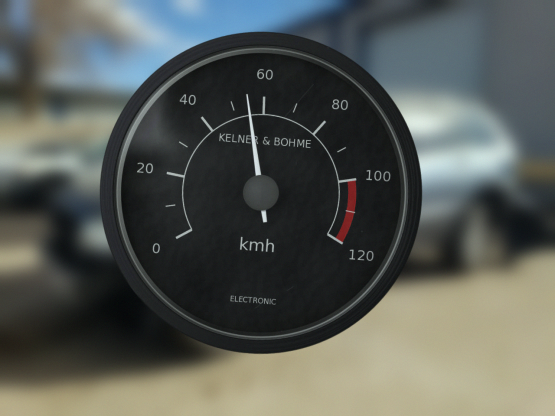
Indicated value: 55 km/h
